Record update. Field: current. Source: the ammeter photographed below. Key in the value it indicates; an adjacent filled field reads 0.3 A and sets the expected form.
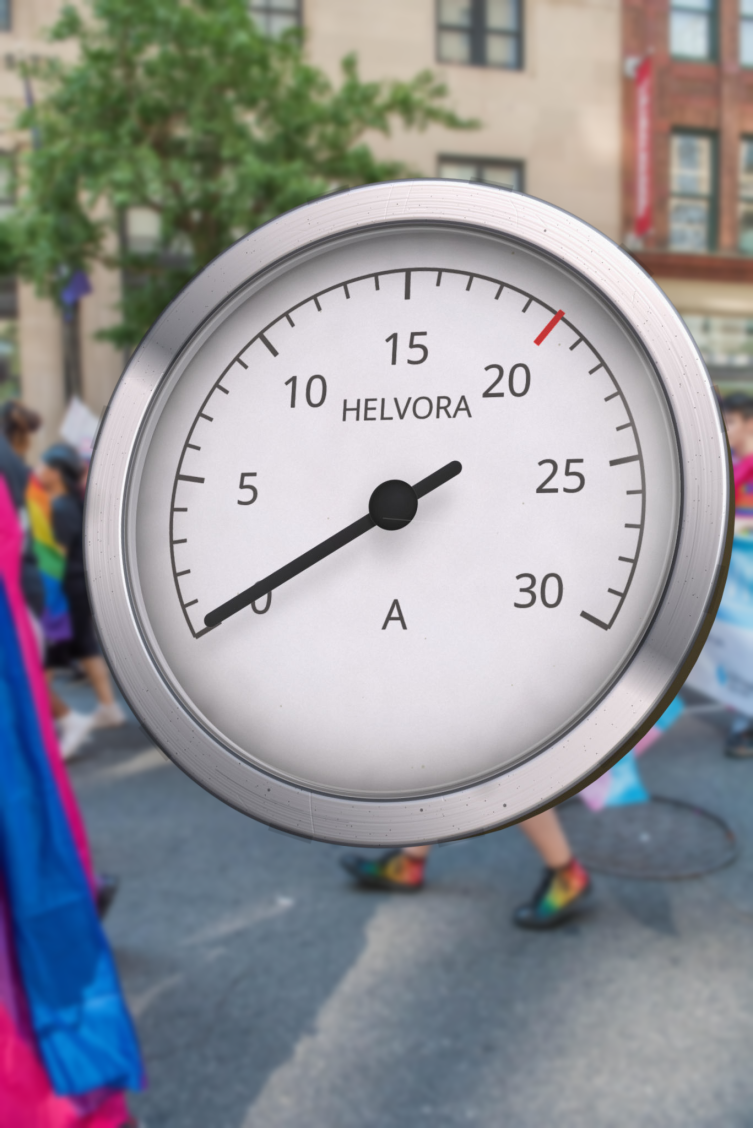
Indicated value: 0 A
